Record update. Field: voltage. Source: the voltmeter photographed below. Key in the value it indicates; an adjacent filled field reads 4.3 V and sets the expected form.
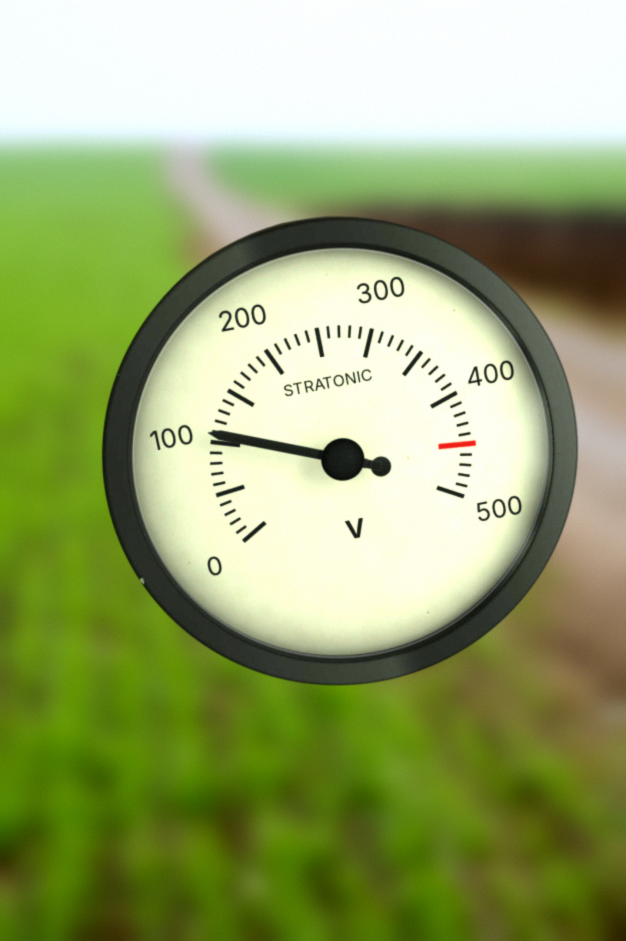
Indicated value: 110 V
